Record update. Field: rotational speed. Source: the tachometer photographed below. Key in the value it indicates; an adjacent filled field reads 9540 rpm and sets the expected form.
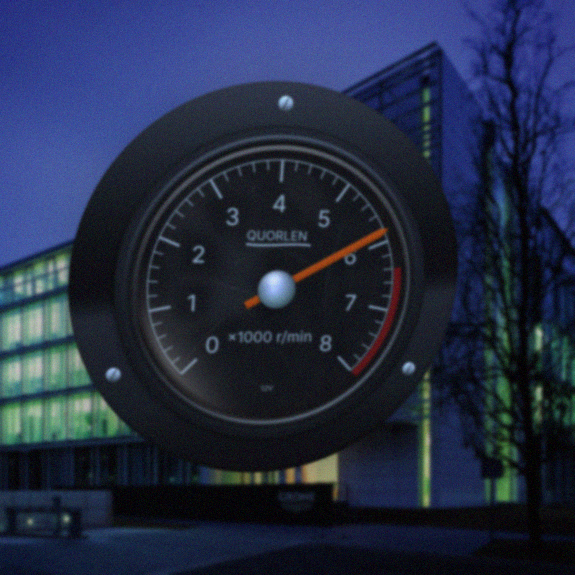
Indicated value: 5800 rpm
